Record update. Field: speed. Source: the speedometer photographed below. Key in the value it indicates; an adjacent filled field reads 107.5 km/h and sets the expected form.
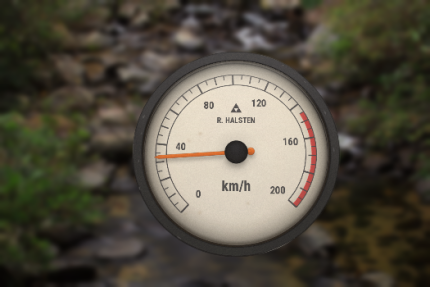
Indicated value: 32.5 km/h
